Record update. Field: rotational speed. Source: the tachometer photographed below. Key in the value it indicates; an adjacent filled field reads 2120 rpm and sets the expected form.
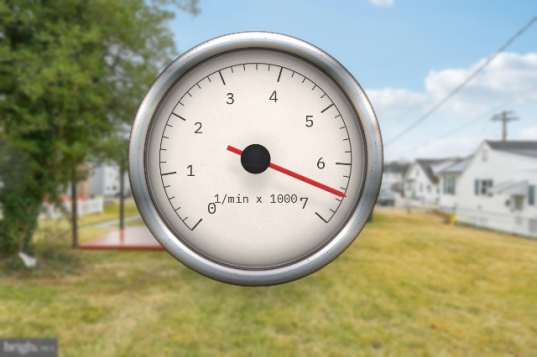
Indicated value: 6500 rpm
